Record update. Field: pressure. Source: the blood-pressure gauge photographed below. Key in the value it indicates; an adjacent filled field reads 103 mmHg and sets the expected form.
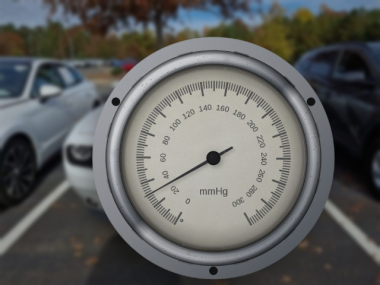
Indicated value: 30 mmHg
